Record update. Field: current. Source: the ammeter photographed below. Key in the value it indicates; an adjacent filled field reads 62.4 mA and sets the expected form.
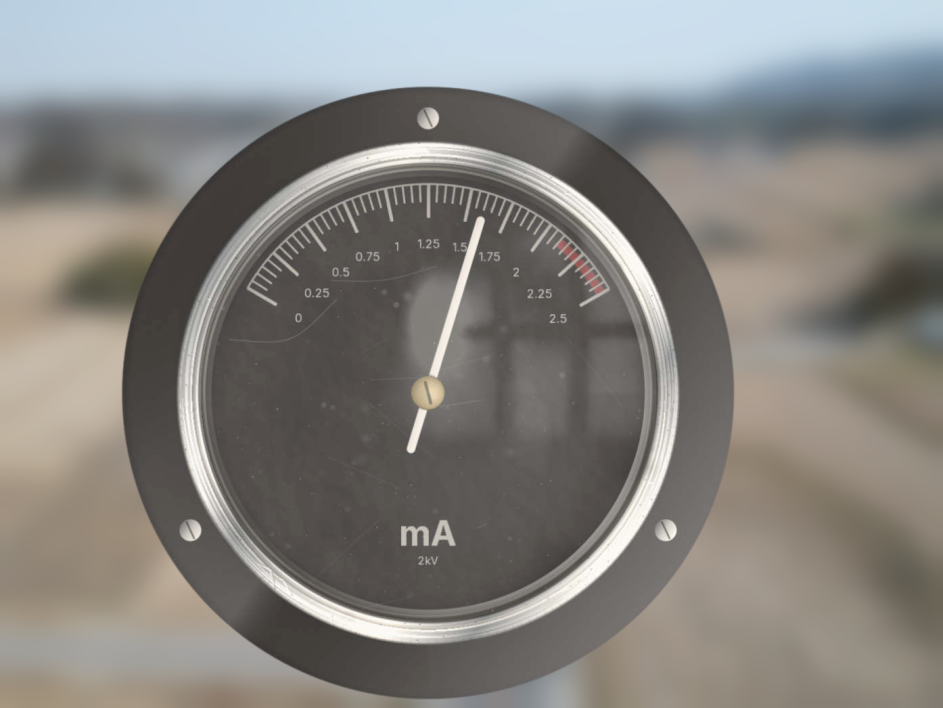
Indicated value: 1.6 mA
